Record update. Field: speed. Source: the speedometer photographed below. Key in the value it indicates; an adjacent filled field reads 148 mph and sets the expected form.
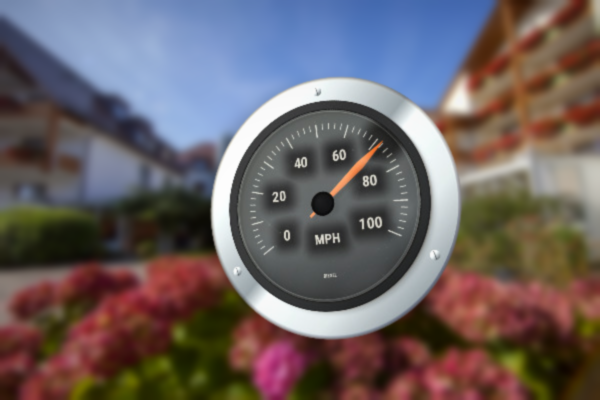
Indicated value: 72 mph
